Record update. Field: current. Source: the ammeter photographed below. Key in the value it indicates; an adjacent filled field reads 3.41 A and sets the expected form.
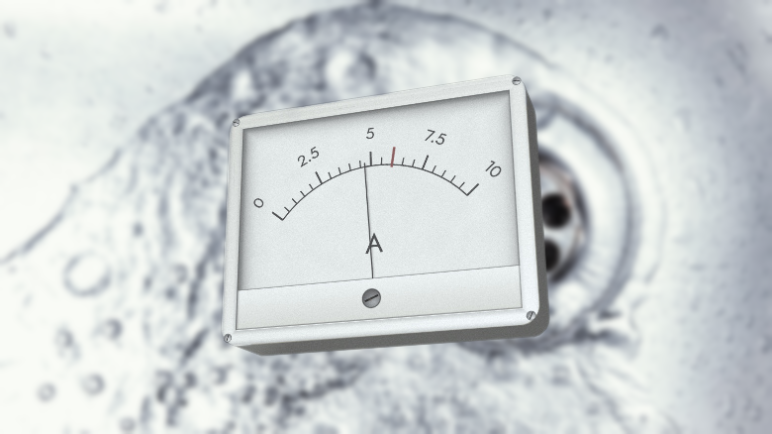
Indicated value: 4.75 A
